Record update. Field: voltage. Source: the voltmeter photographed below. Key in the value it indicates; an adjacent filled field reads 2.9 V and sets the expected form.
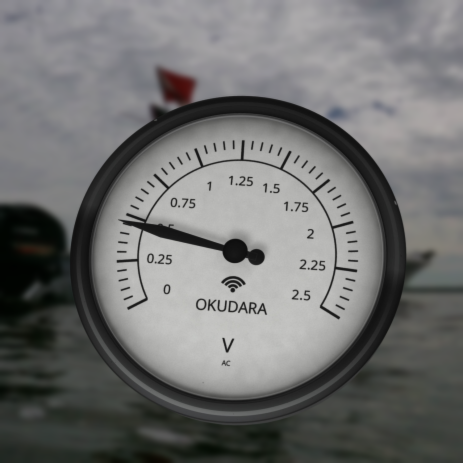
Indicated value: 0.45 V
